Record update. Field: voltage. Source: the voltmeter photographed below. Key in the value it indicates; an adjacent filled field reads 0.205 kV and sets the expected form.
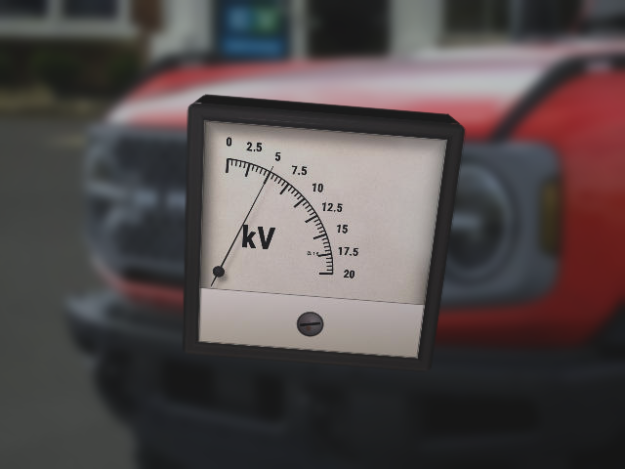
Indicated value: 5 kV
